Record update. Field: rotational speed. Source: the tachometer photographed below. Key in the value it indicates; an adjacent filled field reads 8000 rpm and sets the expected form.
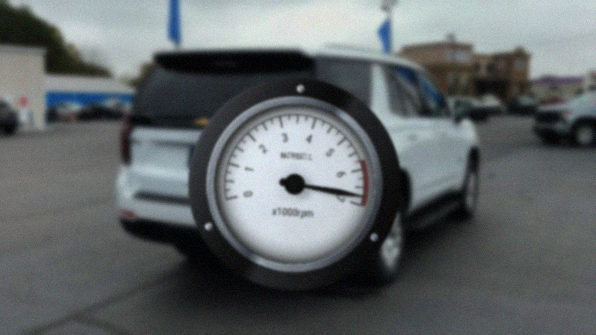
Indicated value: 6750 rpm
